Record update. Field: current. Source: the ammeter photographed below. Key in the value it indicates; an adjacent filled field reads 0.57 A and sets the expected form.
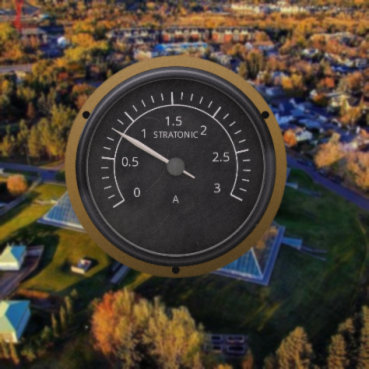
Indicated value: 0.8 A
